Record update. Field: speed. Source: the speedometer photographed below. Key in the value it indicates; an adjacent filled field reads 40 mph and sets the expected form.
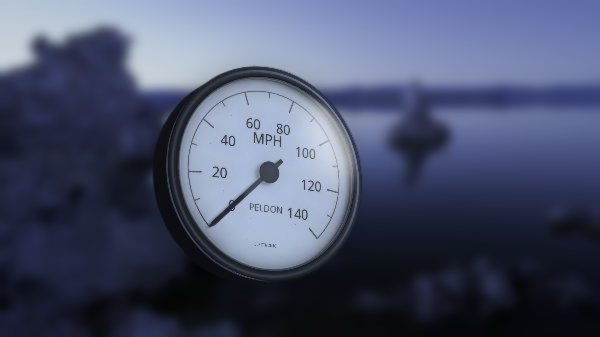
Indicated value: 0 mph
